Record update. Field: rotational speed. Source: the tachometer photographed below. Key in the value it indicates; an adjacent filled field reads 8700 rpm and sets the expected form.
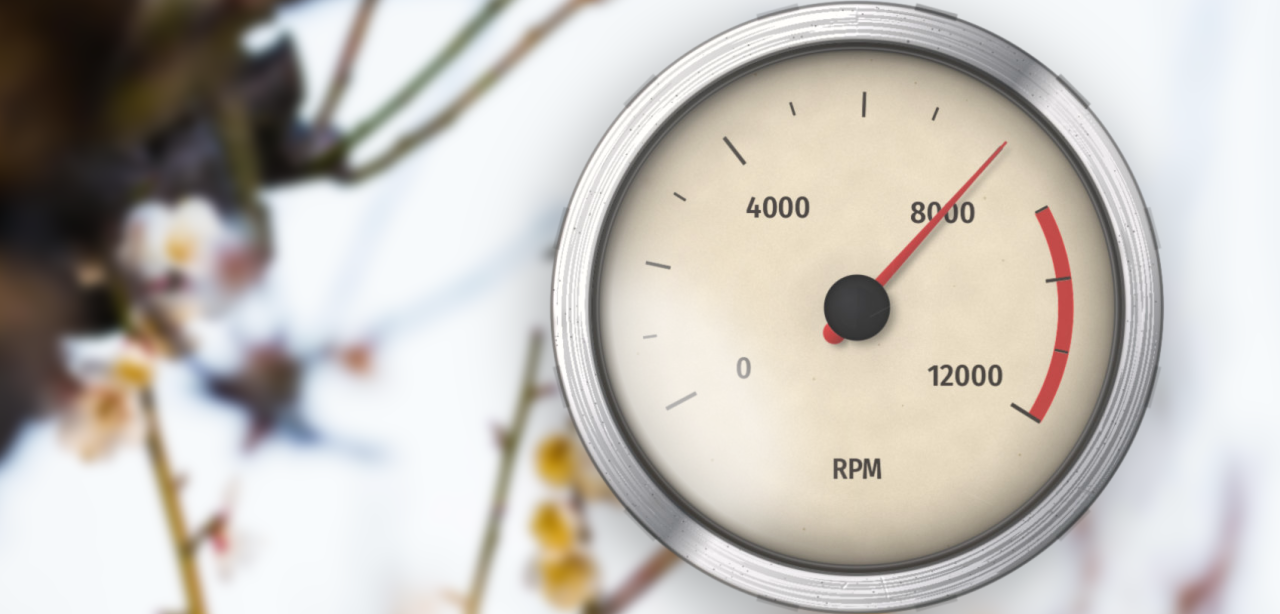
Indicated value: 8000 rpm
